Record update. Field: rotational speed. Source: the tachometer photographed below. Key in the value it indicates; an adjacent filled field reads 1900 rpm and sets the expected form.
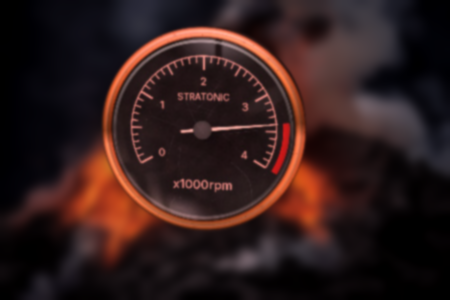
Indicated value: 3400 rpm
